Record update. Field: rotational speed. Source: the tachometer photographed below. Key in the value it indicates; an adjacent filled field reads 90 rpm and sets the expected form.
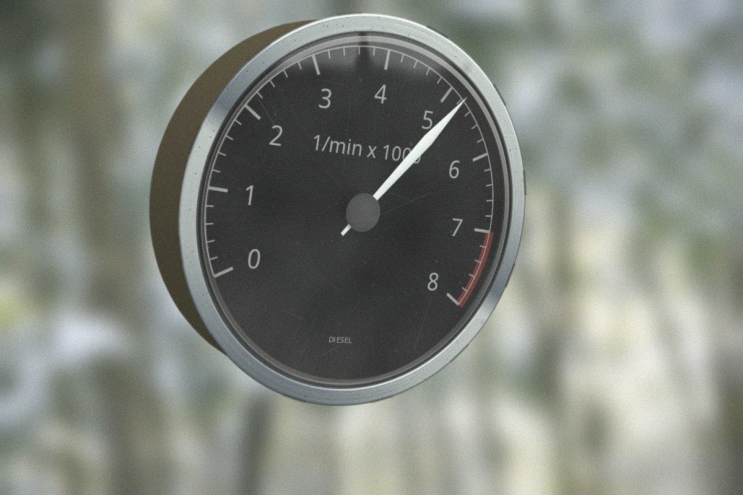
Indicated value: 5200 rpm
